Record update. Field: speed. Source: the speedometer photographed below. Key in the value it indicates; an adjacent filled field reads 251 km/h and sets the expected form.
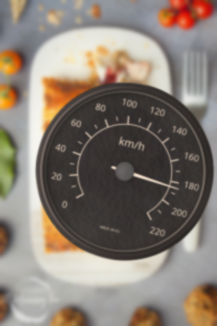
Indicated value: 185 km/h
